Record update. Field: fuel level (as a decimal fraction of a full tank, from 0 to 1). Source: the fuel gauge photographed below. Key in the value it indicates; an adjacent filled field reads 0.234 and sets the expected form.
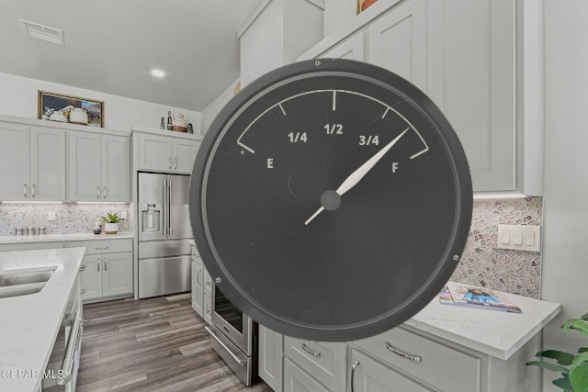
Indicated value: 0.875
